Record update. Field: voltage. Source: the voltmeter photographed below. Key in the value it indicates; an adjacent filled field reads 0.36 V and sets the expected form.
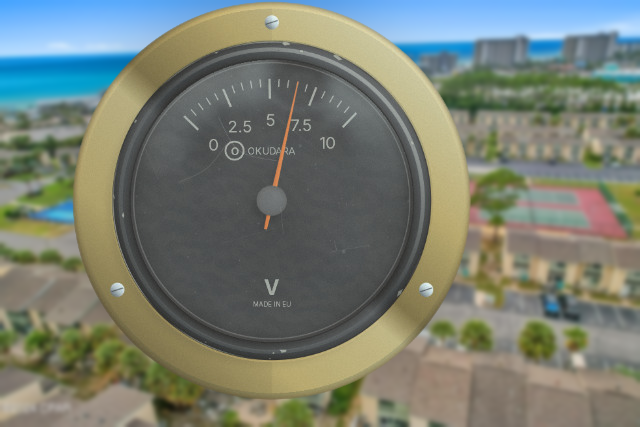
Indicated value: 6.5 V
